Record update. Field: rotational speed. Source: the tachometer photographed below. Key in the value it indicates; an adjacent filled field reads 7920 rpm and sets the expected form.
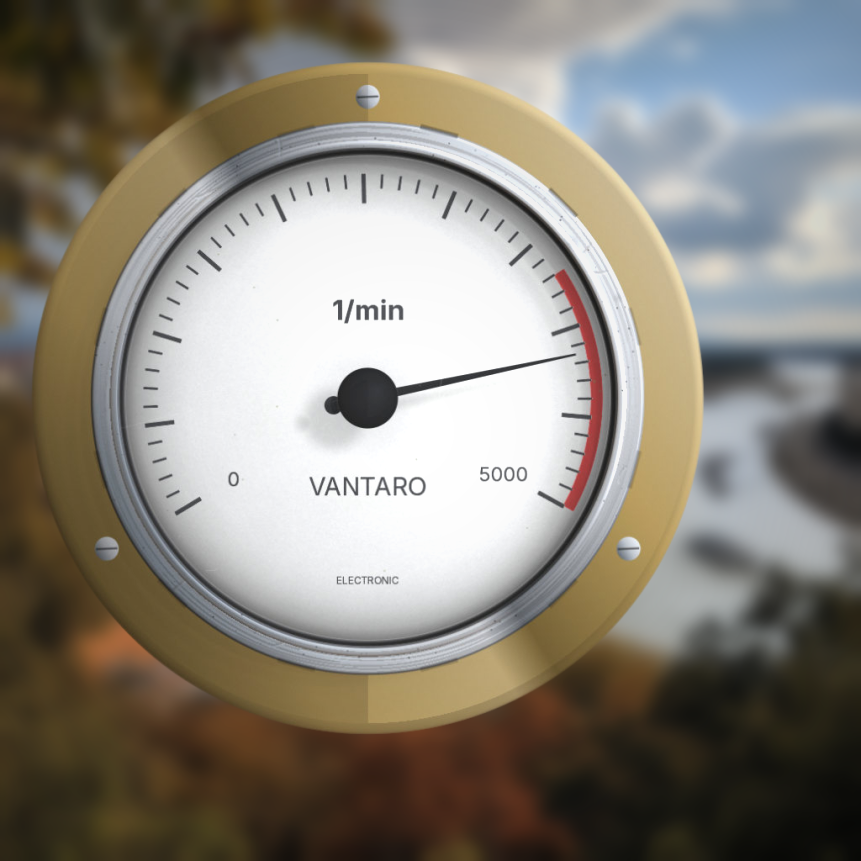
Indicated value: 4150 rpm
